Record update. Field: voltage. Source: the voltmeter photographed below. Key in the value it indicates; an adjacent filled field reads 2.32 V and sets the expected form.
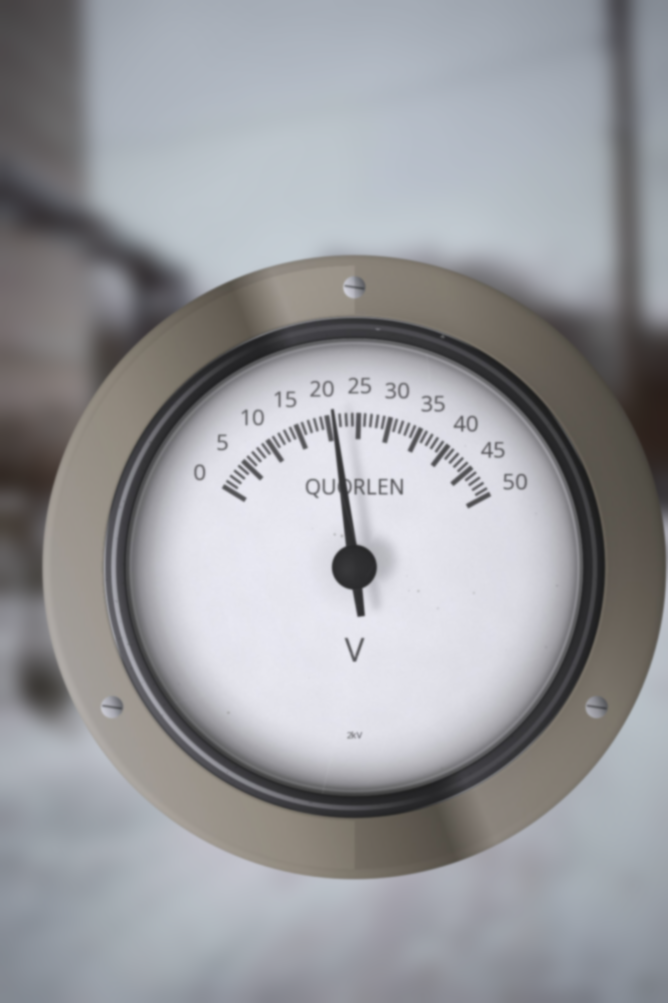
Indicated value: 21 V
